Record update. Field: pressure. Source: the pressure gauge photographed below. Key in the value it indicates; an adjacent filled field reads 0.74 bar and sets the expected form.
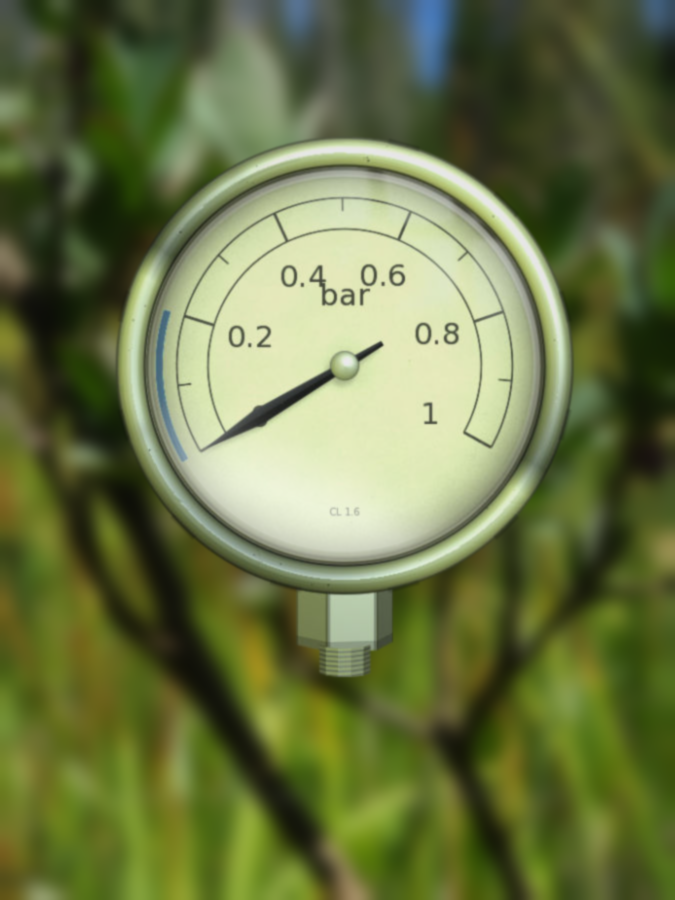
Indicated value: 0 bar
